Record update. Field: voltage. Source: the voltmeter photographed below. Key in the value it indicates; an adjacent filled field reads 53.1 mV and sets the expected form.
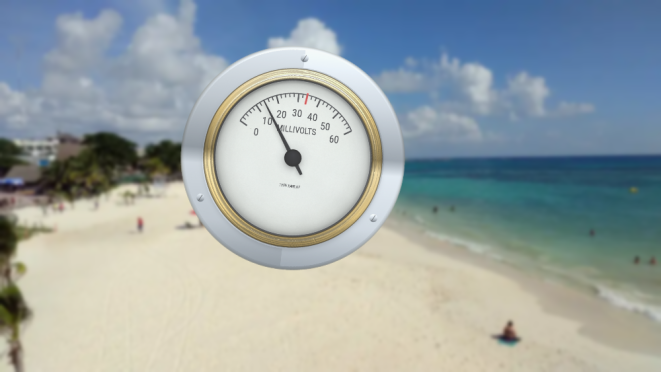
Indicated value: 14 mV
